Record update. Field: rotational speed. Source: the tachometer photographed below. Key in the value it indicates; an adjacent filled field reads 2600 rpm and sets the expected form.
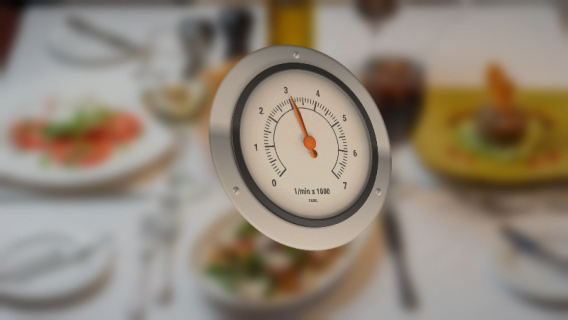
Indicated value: 3000 rpm
